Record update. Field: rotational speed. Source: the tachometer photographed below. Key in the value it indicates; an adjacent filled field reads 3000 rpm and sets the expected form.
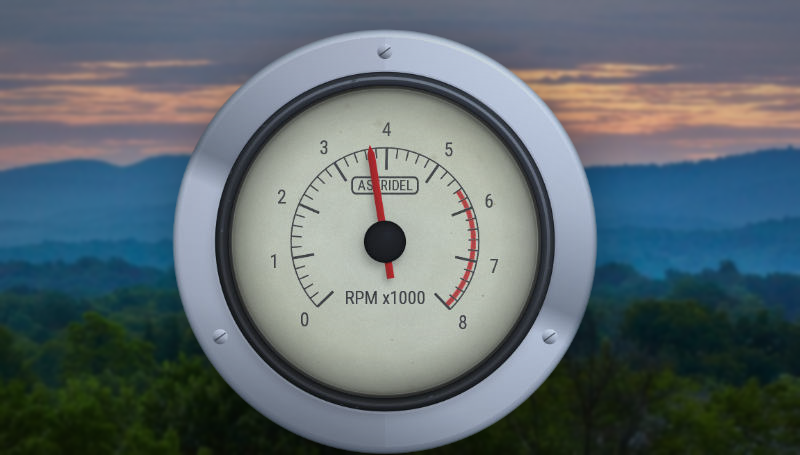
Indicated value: 3700 rpm
